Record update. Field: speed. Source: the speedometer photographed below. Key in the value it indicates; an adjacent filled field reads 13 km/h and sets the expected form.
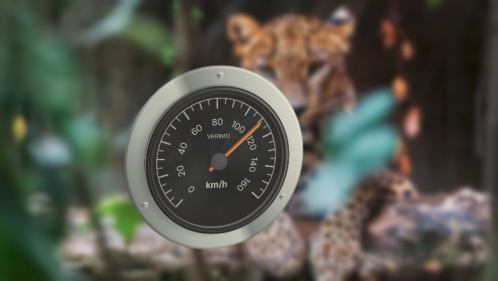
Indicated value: 110 km/h
